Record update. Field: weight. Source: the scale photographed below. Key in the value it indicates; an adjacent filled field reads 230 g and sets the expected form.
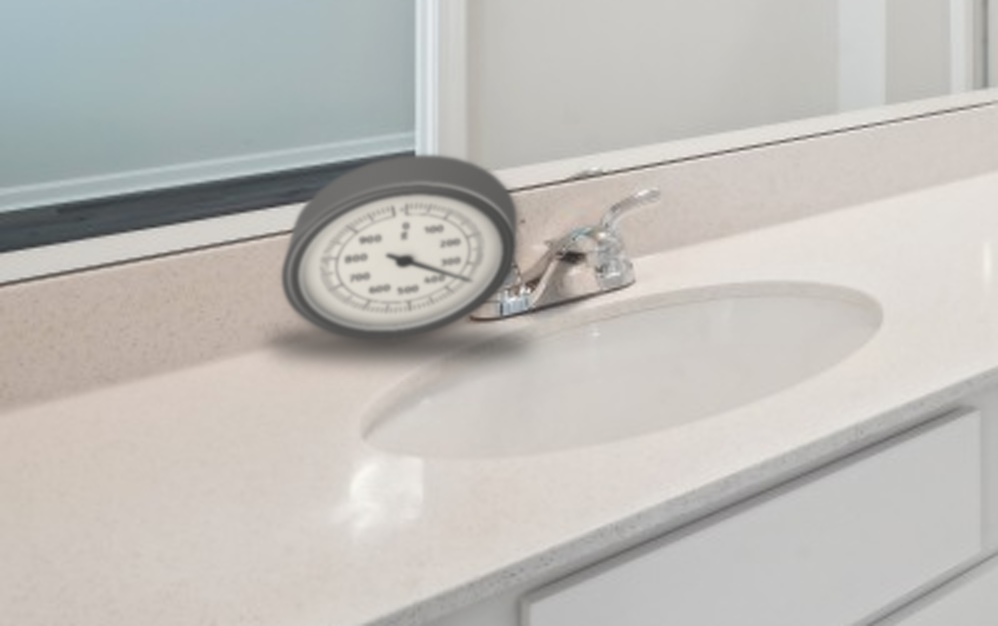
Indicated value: 350 g
